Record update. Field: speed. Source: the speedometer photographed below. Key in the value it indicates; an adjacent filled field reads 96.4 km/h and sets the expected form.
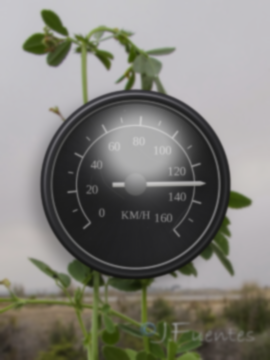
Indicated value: 130 km/h
